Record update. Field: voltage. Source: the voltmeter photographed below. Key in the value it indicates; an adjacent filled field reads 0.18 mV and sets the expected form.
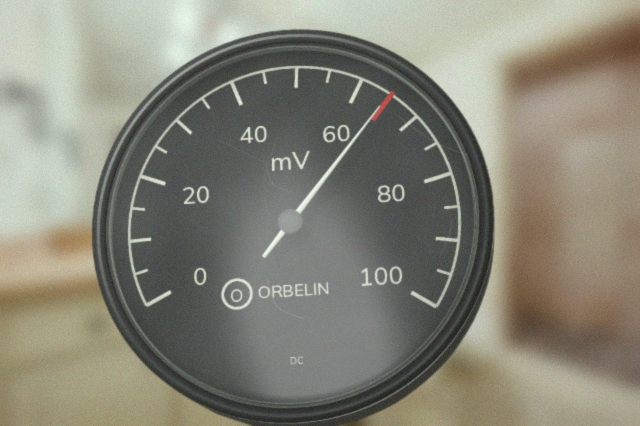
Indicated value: 65 mV
